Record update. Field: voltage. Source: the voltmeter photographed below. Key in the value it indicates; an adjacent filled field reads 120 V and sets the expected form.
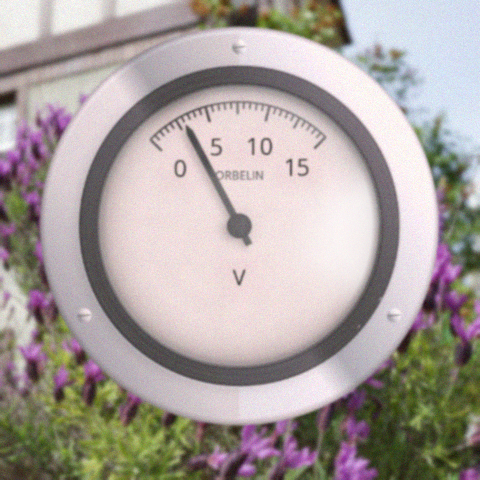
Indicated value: 3 V
